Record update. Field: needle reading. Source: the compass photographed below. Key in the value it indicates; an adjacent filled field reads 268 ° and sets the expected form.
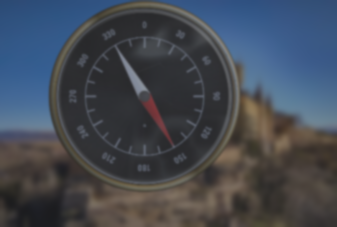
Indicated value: 150 °
